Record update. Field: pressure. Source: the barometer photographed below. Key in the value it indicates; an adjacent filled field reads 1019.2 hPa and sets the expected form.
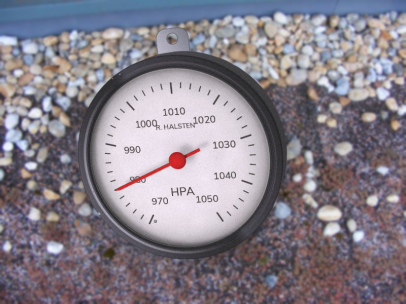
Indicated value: 980 hPa
